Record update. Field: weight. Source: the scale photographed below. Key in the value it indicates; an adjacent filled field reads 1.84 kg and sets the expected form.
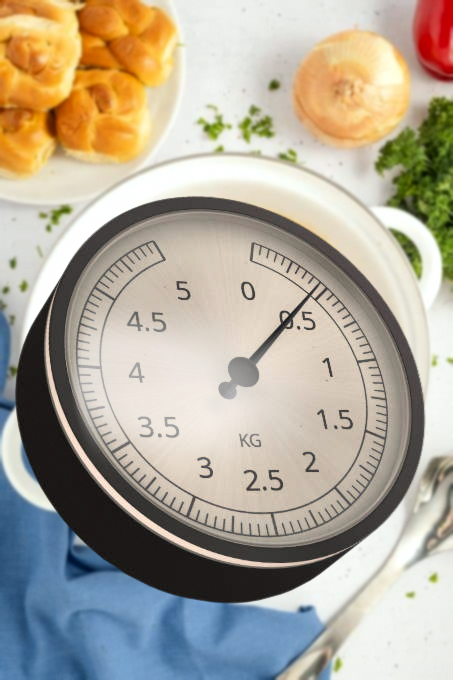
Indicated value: 0.45 kg
